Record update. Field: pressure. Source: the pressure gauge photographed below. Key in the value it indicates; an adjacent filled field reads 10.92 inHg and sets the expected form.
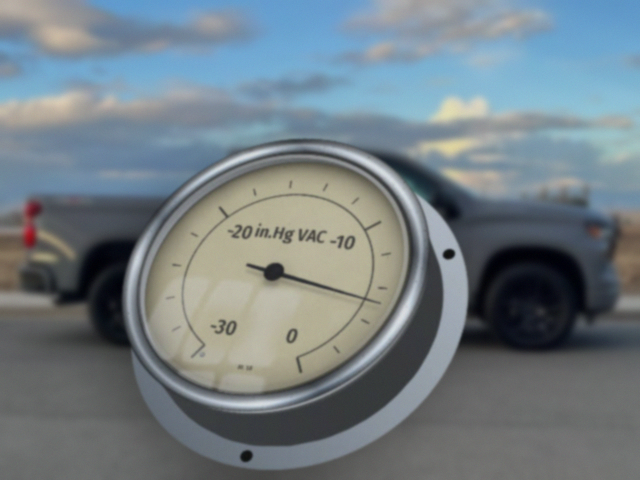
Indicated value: -5 inHg
